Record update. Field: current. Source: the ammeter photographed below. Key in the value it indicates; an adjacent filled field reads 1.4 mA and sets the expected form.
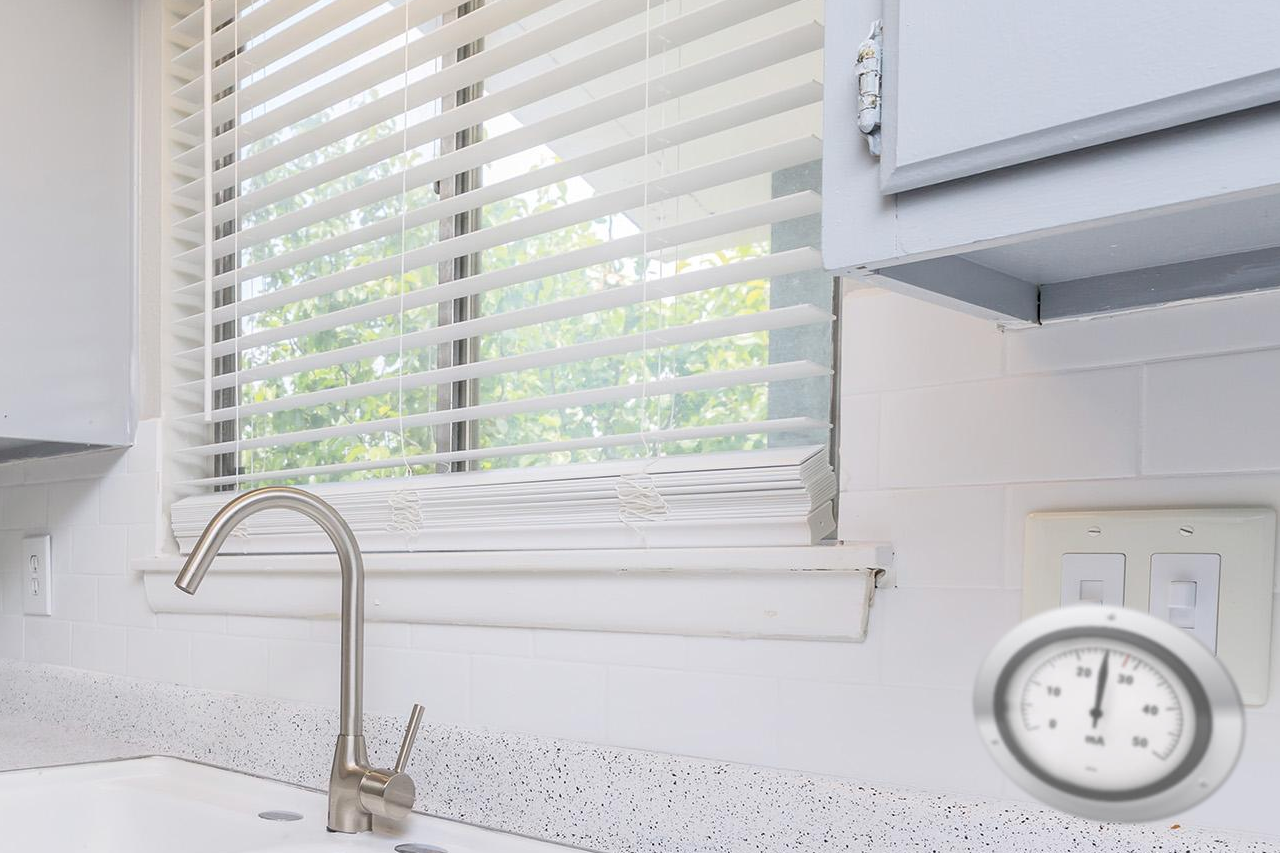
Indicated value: 25 mA
